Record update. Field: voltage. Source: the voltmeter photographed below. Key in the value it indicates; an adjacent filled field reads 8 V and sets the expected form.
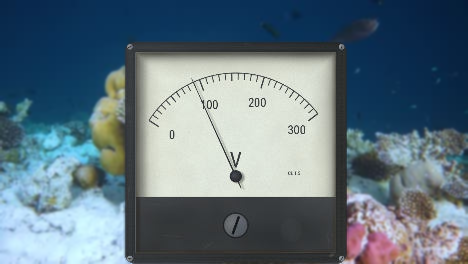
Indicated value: 90 V
